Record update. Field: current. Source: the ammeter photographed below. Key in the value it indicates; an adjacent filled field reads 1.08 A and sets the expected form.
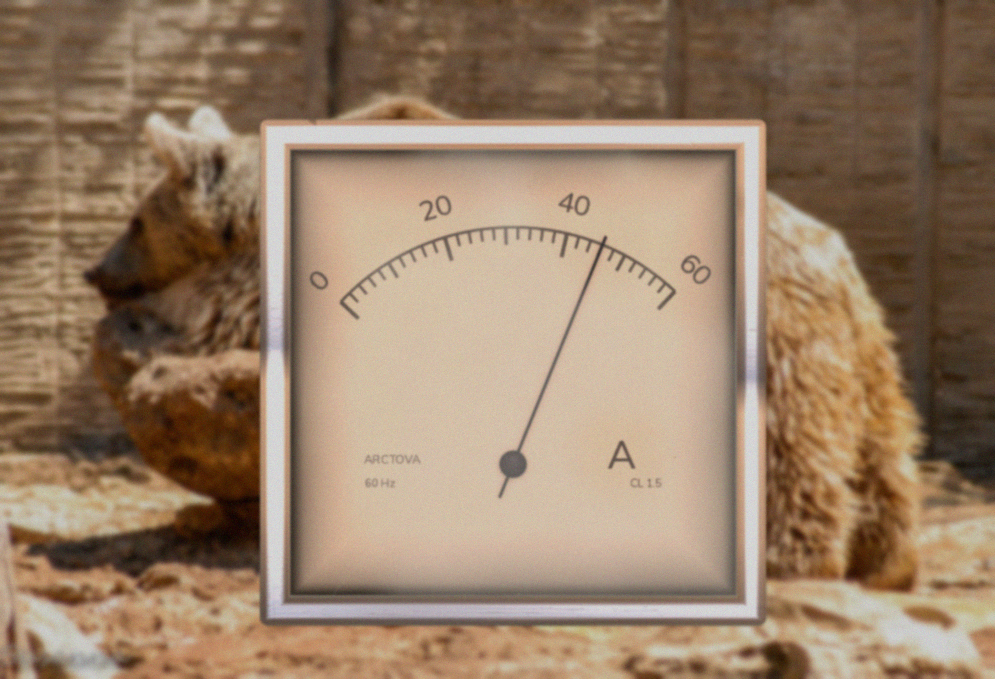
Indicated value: 46 A
